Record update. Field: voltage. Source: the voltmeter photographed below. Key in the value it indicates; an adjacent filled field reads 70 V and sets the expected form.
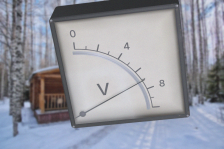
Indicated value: 7 V
